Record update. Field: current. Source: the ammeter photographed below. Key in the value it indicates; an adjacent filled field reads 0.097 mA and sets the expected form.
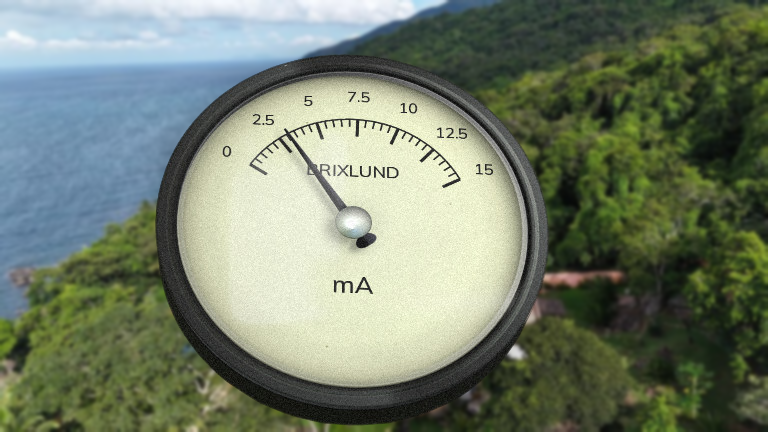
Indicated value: 3 mA
